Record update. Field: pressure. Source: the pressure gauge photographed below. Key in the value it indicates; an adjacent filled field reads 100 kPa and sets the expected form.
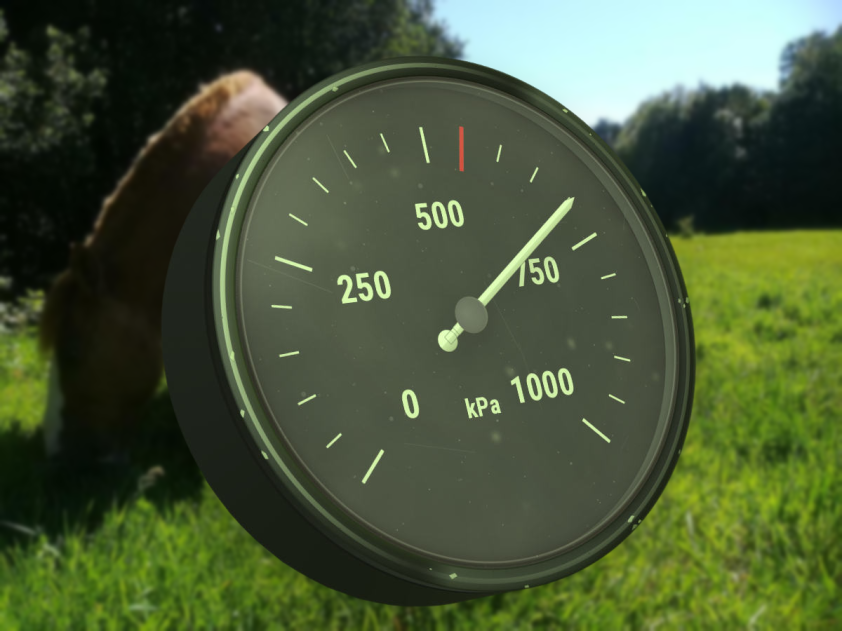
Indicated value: 700 kPa
